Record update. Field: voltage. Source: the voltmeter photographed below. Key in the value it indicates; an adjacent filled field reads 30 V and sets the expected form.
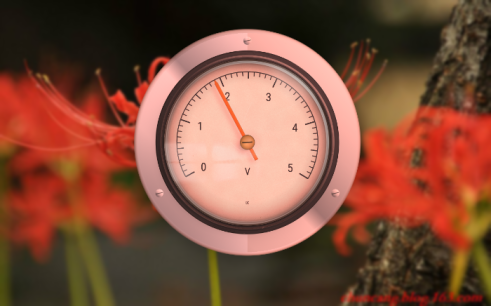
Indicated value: 1.9 V
